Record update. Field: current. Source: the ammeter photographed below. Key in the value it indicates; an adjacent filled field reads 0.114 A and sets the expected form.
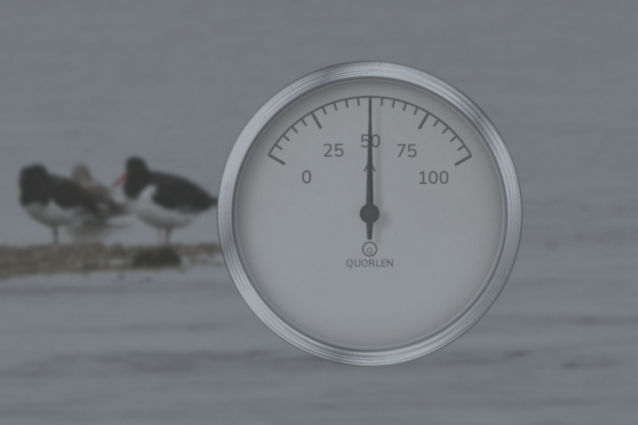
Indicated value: 50 A
